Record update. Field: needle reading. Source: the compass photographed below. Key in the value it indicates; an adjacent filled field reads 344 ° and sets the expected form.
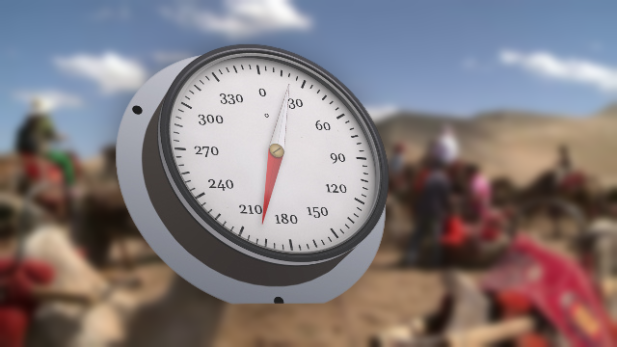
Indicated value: 200 °
